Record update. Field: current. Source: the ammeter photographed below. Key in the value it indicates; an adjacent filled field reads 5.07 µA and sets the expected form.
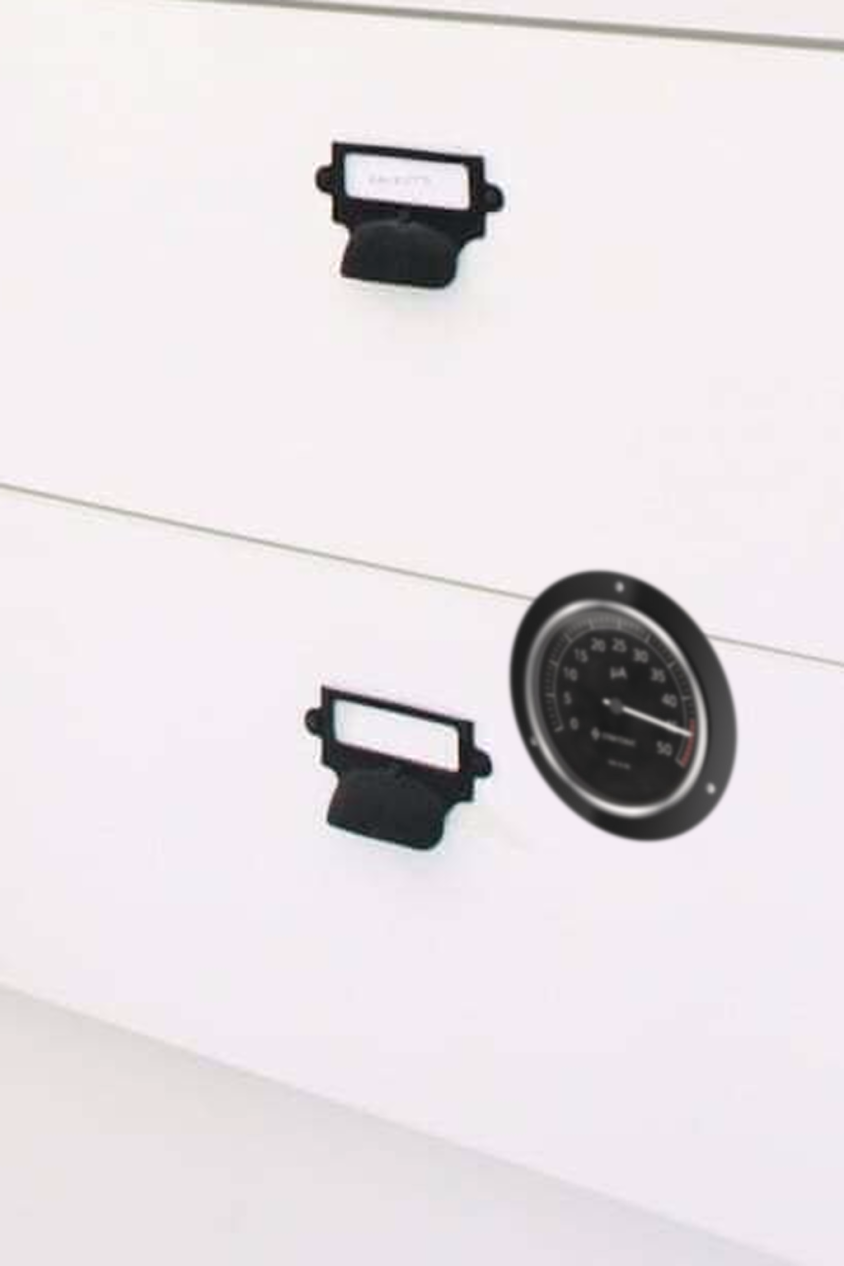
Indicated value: 45 µA
